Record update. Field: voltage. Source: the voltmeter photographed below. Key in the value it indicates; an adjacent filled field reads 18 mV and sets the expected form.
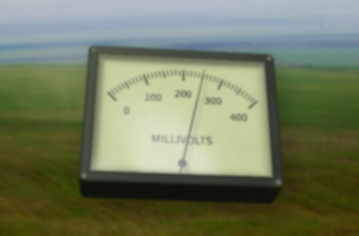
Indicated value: 250 mV
